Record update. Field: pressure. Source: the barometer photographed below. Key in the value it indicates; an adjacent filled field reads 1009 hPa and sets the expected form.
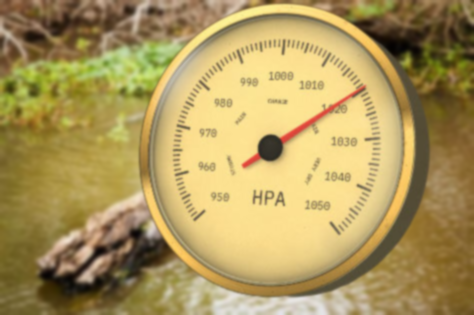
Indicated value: 1020 hPa
